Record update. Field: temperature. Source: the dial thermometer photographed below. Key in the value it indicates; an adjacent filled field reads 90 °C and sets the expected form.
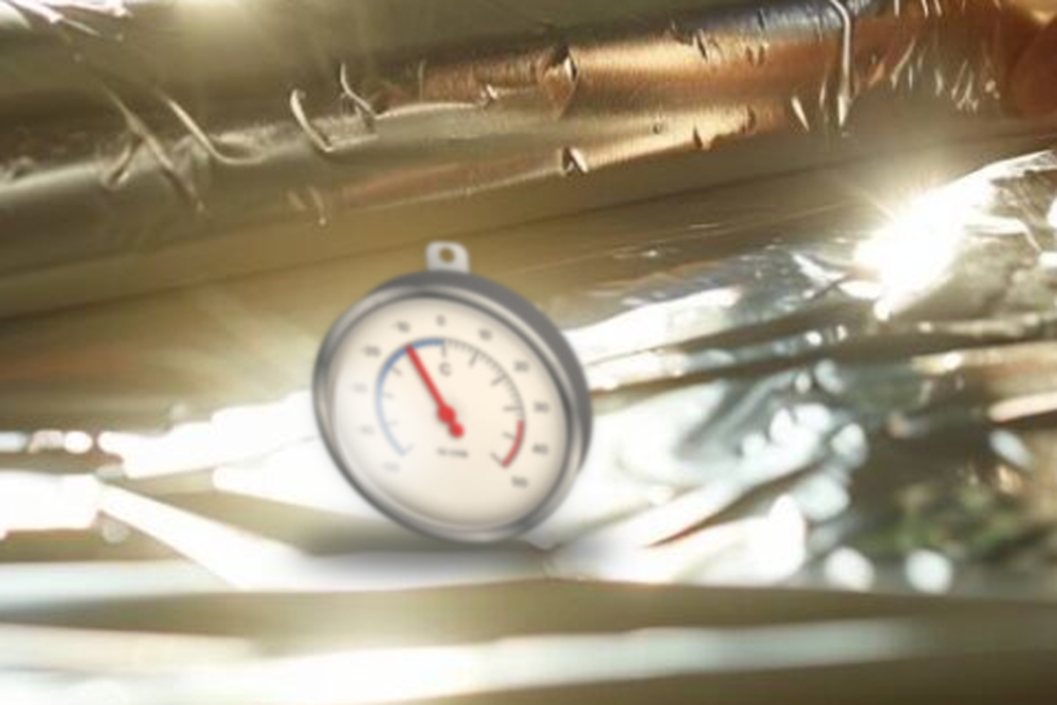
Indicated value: -10 °C
